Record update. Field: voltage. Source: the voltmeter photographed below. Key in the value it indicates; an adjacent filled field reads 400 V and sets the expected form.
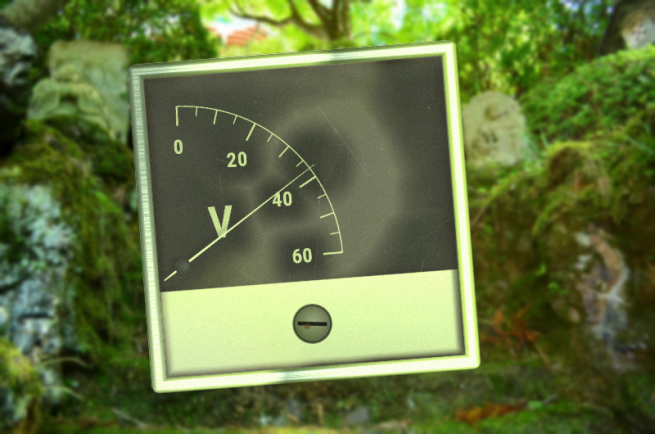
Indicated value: 37.5 V
